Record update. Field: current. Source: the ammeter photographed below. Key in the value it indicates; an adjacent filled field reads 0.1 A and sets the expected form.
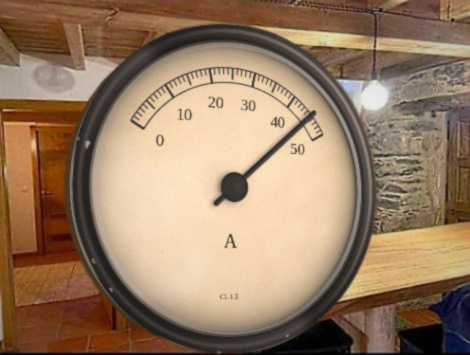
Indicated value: 45 A
